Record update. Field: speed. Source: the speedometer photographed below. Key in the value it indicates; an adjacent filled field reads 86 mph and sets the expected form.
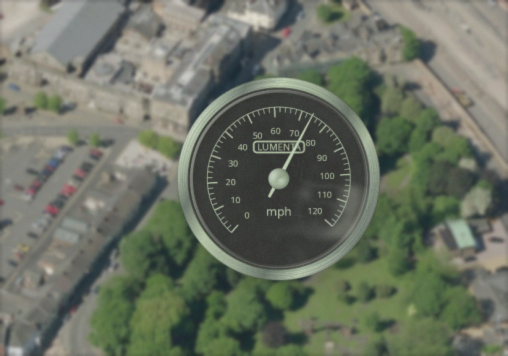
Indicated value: 74 mph
